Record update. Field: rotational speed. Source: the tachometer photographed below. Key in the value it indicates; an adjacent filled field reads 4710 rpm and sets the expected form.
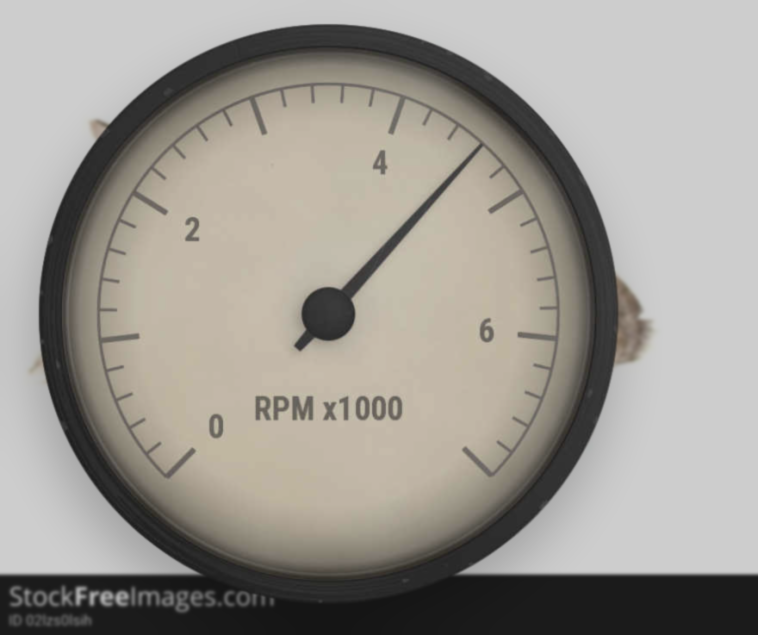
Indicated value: 4600 rpm
